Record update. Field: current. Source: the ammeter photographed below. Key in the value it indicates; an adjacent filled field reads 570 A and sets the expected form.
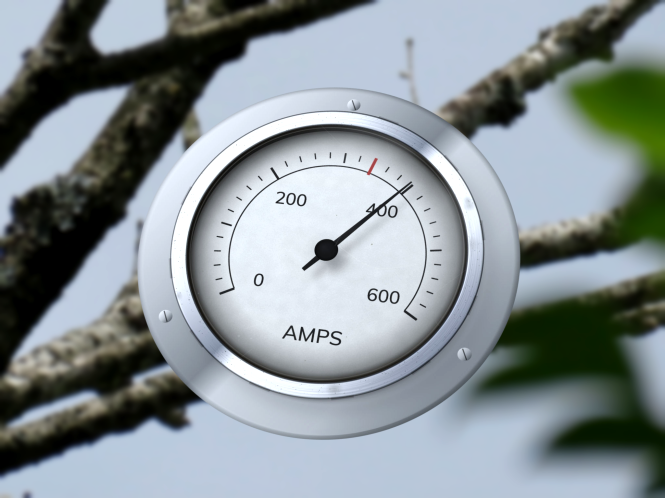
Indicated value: 400 A
